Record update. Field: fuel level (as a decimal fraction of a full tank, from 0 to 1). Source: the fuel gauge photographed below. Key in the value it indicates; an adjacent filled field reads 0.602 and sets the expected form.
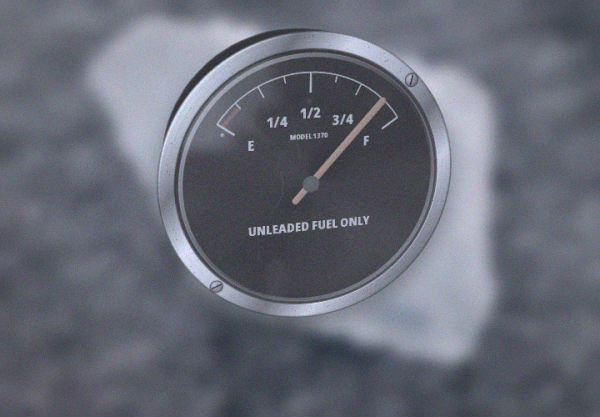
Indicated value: 0.875
